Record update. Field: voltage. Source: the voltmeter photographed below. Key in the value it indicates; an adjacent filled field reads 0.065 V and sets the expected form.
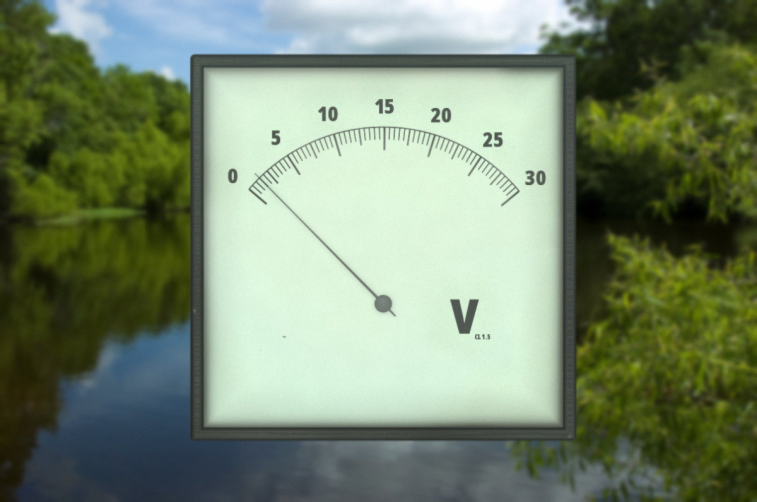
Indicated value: 1.5 V
